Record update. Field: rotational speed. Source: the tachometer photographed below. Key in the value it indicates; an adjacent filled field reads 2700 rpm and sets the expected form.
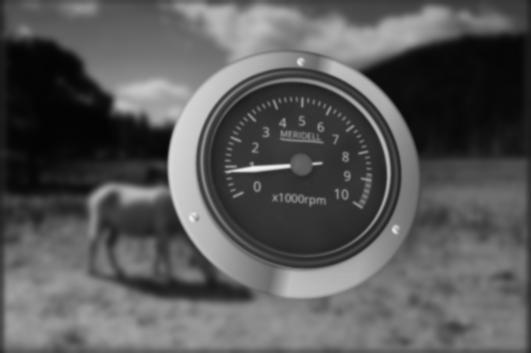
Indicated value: 800 rpm
